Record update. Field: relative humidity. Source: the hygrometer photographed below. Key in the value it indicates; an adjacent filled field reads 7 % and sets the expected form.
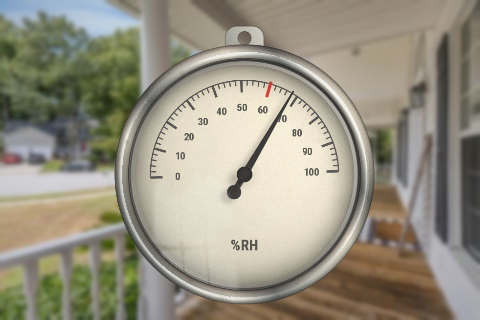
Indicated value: 68 %
